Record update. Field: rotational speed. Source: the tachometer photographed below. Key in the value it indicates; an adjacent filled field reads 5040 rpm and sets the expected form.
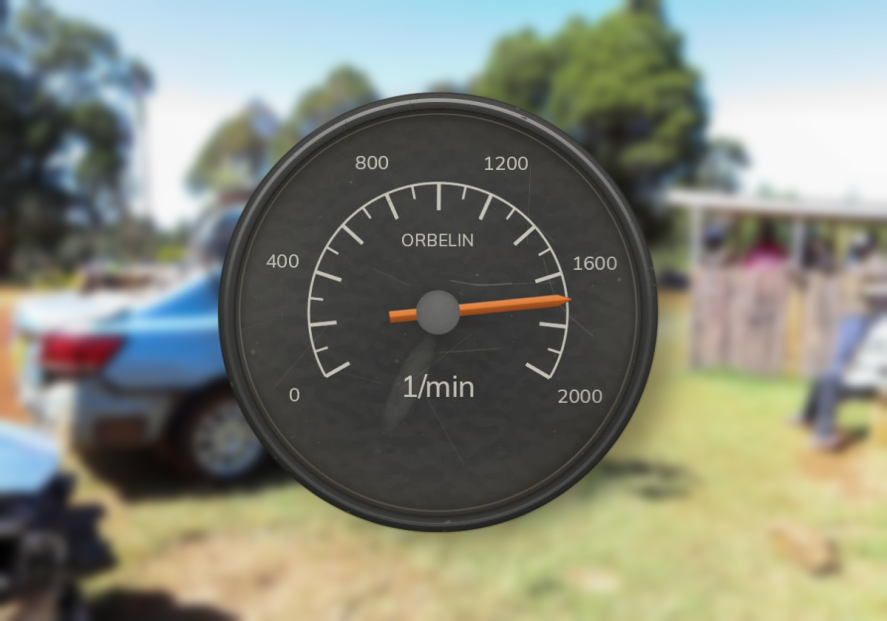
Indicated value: 1700 rpm
